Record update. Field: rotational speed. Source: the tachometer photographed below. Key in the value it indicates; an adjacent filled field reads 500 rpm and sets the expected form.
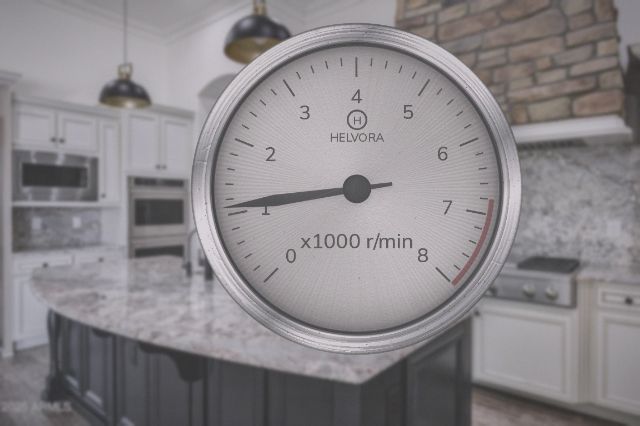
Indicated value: 1100 rpm
